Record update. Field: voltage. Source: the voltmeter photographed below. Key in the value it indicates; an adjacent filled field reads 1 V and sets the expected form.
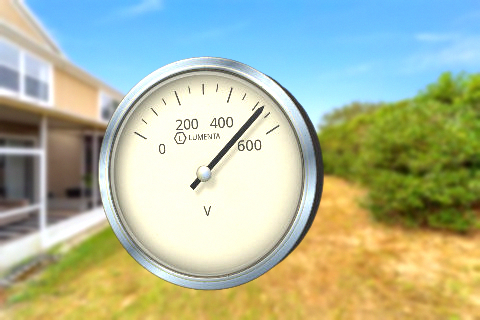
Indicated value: 525 V
